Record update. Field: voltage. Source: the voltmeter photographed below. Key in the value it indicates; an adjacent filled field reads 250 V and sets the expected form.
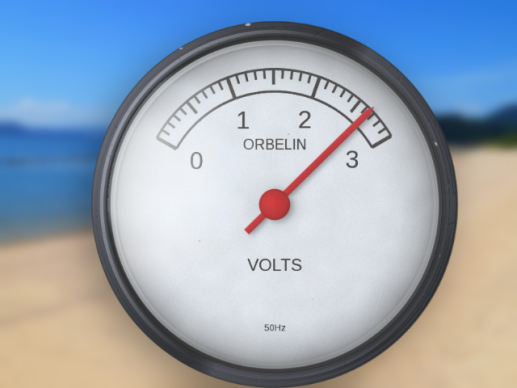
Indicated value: 2.65 V
